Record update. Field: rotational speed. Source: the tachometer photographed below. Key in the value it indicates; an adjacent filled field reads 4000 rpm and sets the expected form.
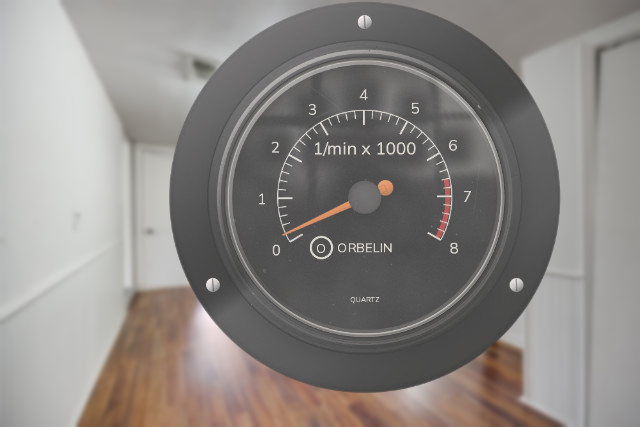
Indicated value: 200 rpm
